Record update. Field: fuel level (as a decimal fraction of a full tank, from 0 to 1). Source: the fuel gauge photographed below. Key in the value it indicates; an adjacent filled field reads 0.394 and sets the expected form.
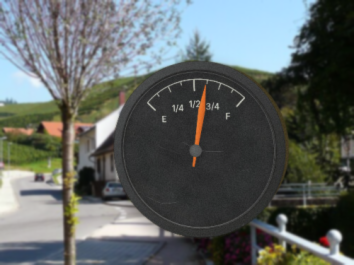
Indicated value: 0.625
